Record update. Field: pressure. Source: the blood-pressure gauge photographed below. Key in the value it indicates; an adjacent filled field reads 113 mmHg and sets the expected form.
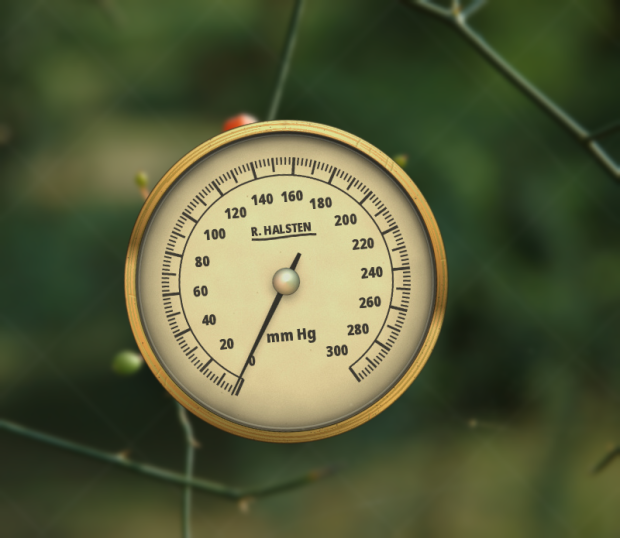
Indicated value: 2 mmHg
